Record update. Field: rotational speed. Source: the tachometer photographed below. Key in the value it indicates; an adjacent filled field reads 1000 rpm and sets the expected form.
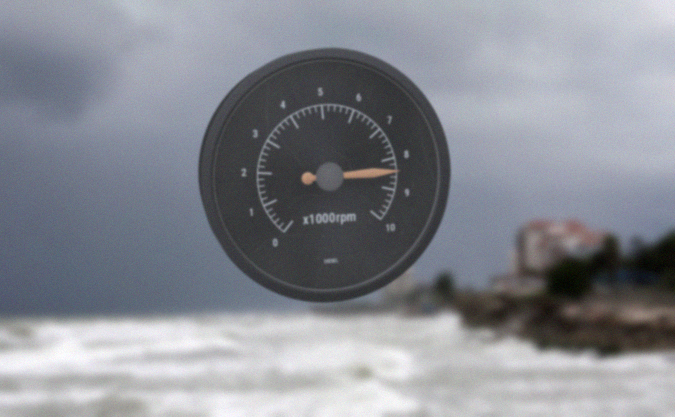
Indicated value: 8400 rpm
